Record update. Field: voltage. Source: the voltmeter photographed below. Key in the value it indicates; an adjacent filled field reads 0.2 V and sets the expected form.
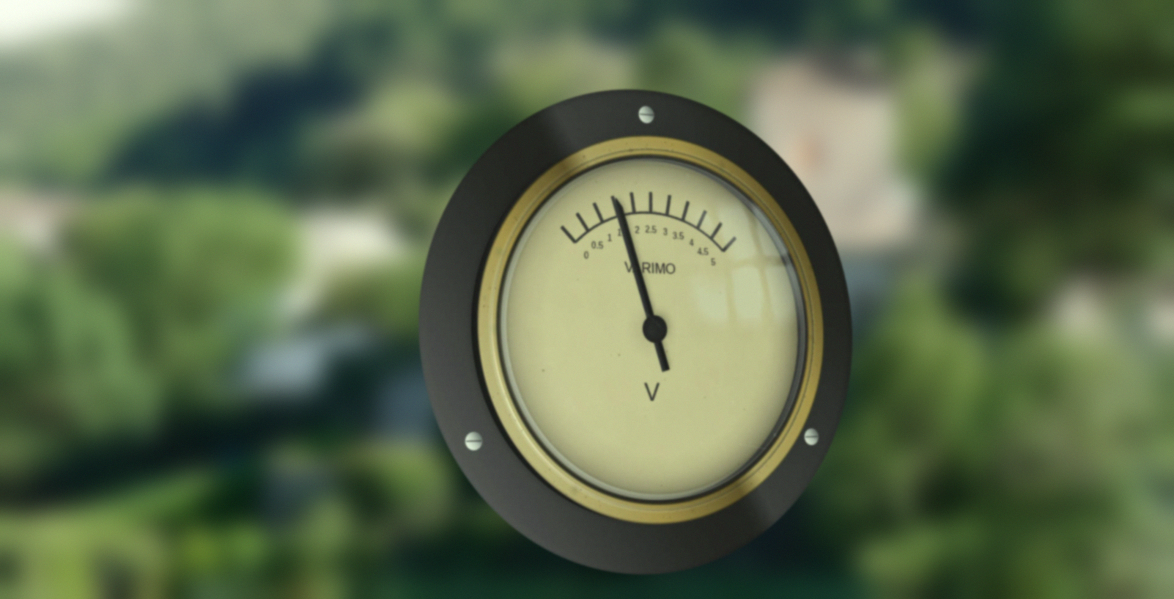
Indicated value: 1.5 V
